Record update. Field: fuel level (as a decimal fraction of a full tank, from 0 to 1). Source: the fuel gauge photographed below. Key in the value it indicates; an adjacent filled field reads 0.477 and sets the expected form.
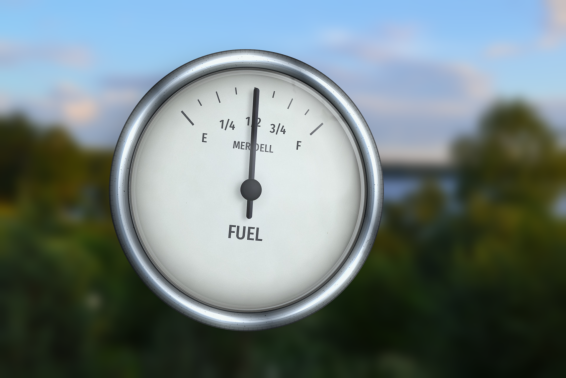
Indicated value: 0.5
